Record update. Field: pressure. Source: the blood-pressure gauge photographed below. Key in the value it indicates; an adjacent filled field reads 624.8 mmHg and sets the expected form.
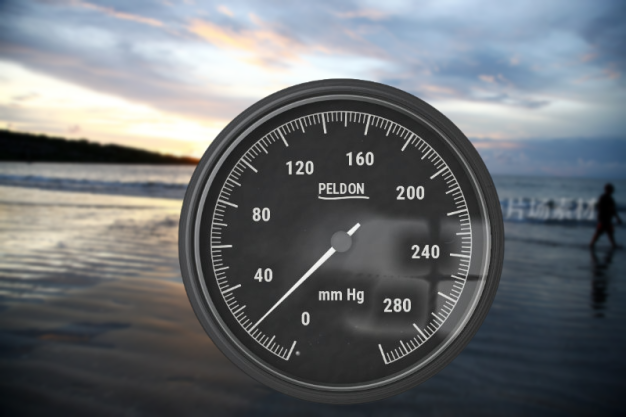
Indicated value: 20 mmHg
